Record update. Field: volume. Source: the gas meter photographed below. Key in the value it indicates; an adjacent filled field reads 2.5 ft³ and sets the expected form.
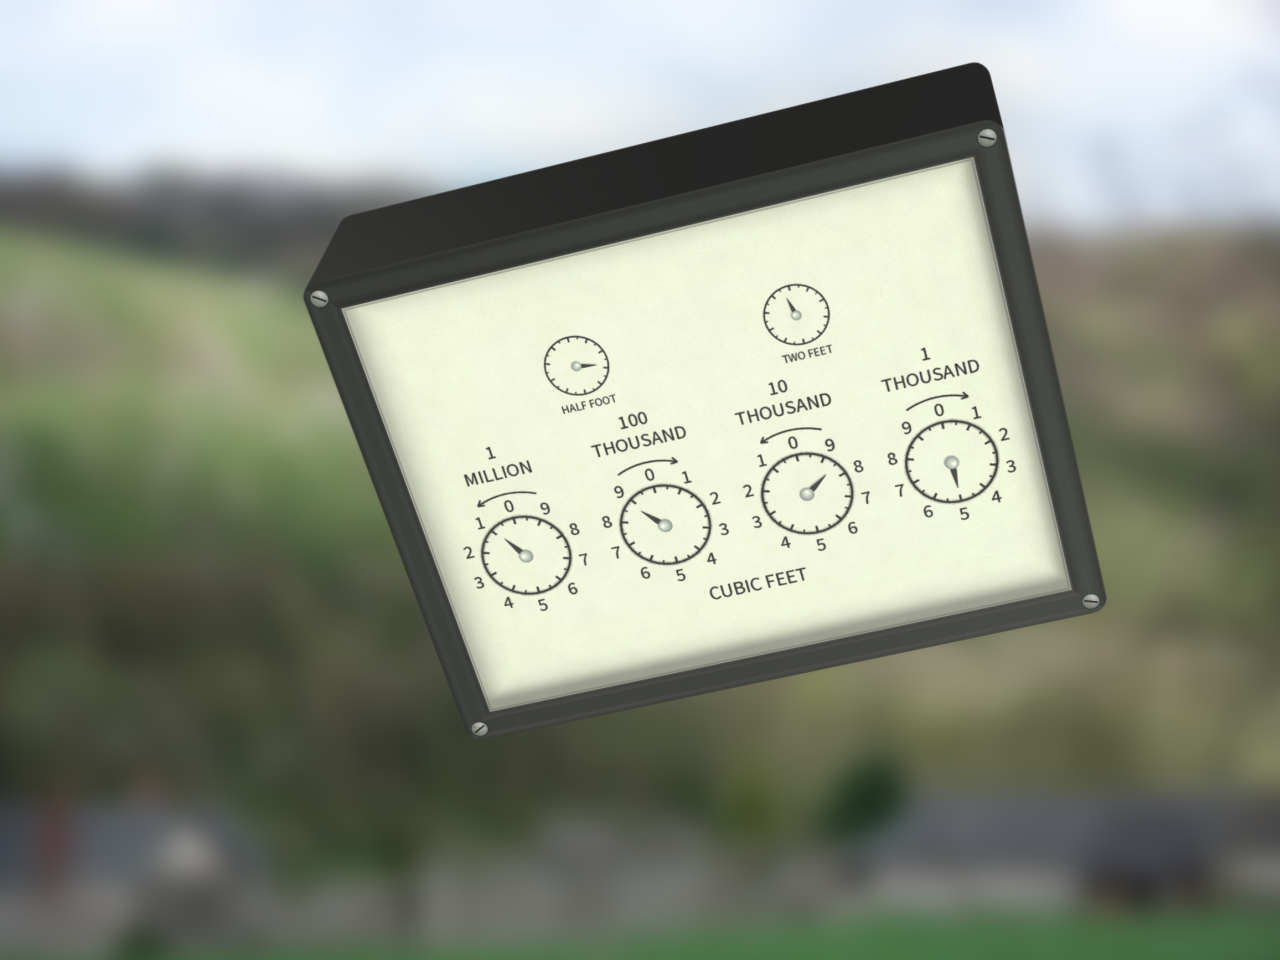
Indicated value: 88500 ft³
